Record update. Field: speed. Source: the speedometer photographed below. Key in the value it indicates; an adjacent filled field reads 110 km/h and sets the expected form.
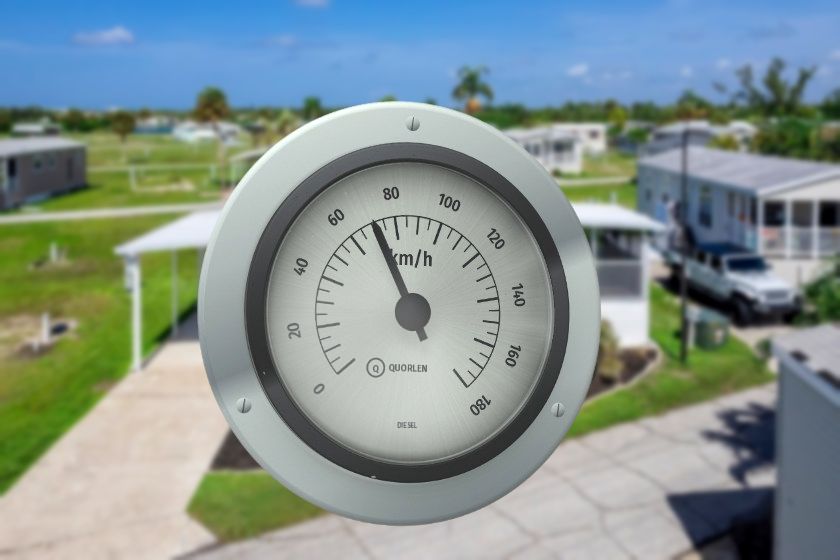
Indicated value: 70 km/h
